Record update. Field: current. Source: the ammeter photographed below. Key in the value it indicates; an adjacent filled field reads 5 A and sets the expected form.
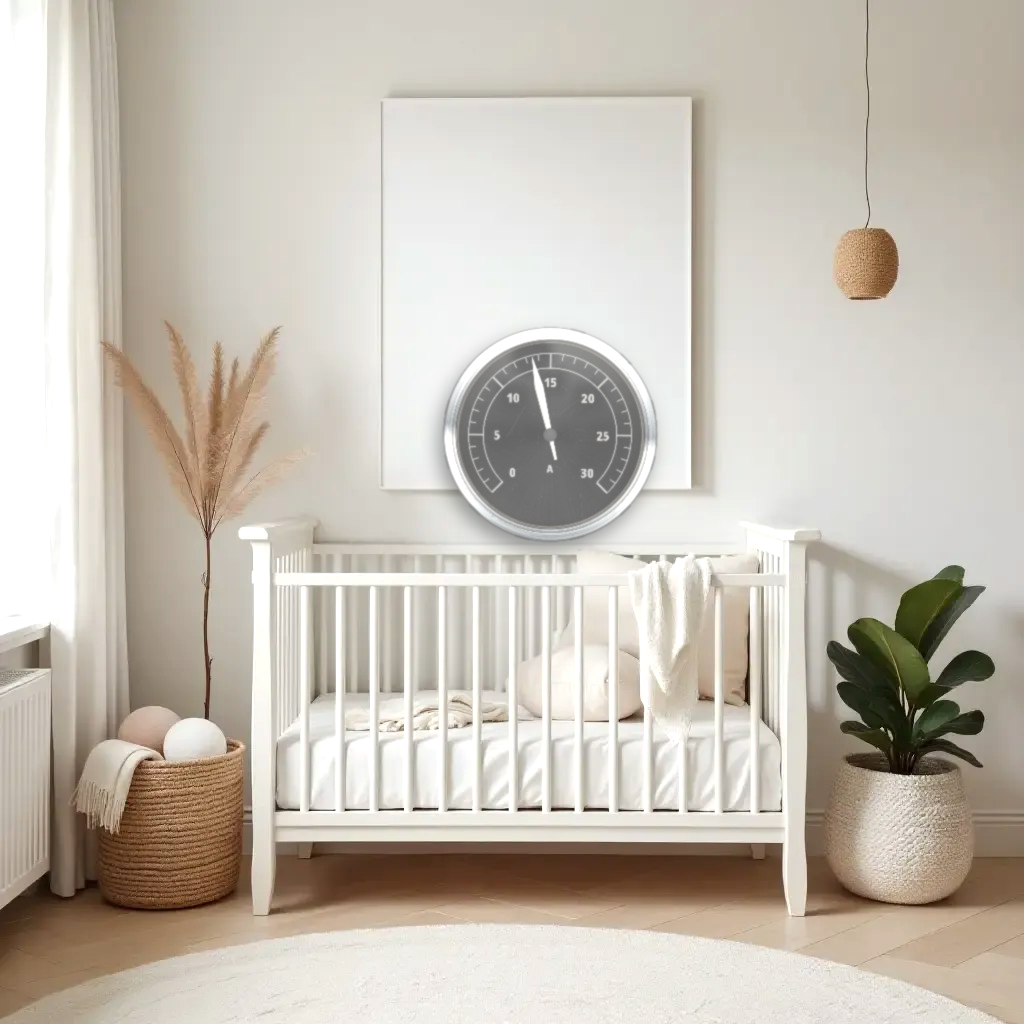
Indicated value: 13.5 A
